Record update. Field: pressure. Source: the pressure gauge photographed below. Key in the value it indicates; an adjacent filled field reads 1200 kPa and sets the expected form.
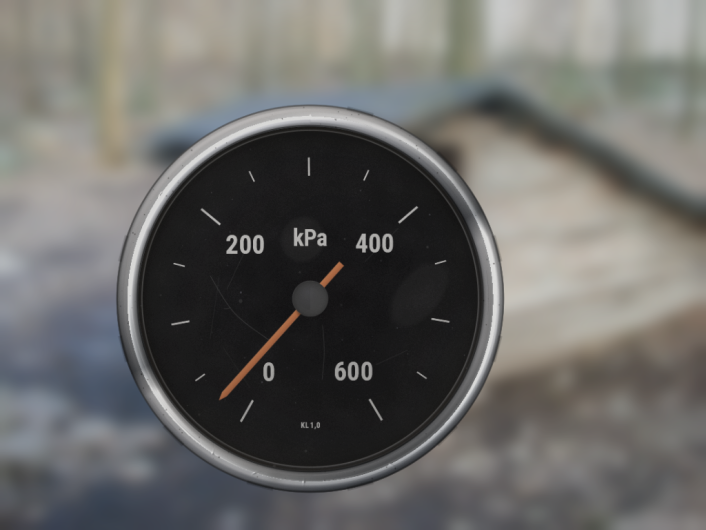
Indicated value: 25 kPa
